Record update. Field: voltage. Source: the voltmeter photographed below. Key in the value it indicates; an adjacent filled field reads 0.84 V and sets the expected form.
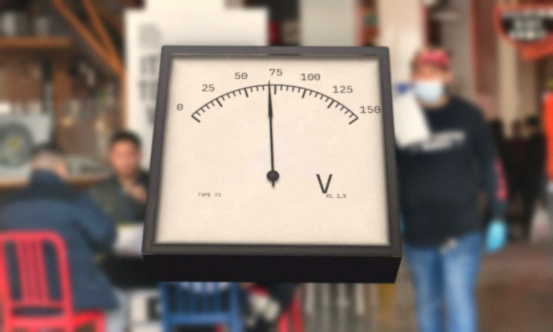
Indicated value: 70 V
